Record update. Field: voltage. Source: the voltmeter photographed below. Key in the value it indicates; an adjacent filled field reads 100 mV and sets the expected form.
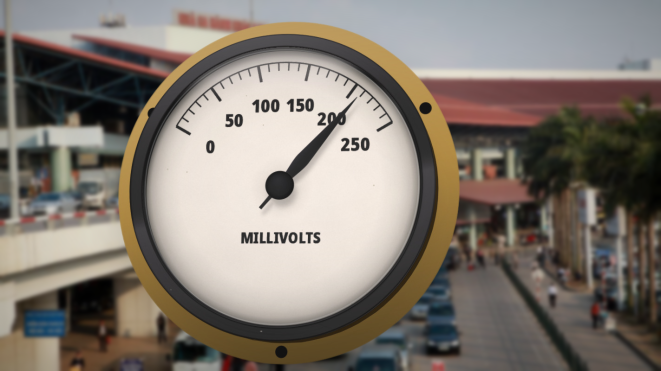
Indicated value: 210 mV
